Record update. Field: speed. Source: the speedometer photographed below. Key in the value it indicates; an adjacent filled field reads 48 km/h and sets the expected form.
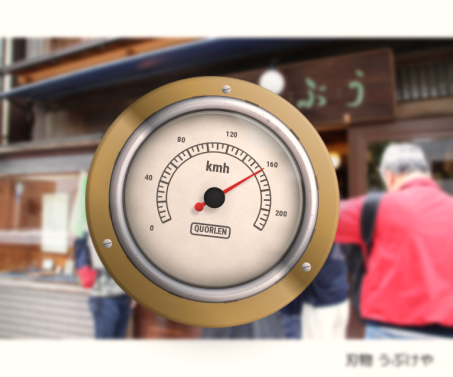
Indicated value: 160 km/h
